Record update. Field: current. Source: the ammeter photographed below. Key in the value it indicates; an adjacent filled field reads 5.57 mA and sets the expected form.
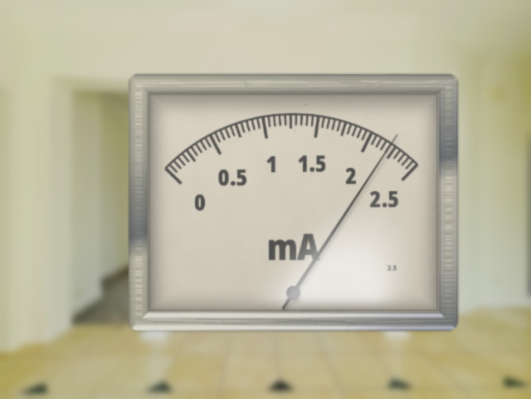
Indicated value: 2.2 mA
